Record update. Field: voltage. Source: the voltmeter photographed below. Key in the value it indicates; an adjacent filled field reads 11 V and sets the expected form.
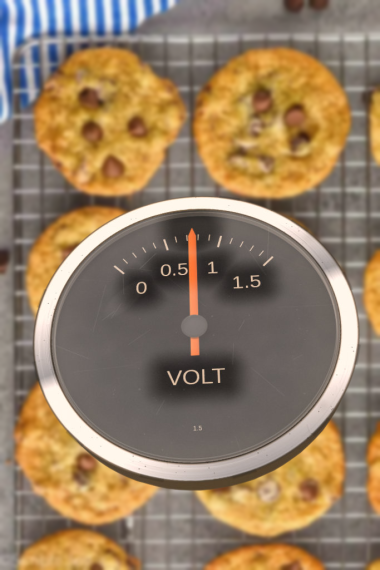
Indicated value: 0.75 V
